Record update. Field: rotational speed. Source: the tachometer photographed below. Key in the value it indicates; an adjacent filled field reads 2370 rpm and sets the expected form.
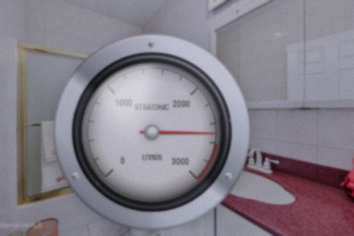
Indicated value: 2500 rpm
